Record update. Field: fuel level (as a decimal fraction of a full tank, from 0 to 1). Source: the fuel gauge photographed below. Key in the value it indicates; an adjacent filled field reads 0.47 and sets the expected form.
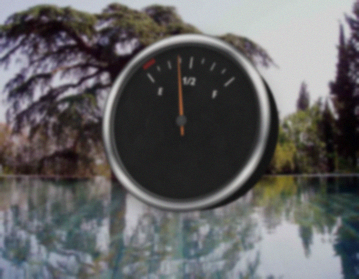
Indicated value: 0.375
